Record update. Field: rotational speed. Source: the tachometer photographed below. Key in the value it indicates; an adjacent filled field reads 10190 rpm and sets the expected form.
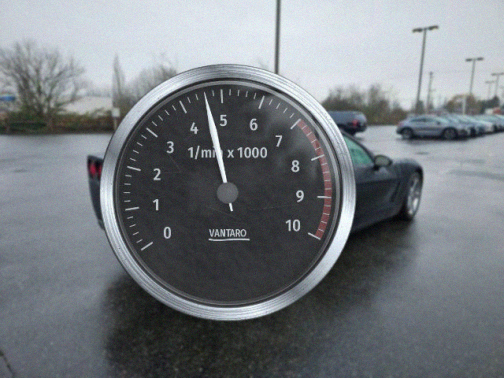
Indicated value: 4600 rpm
